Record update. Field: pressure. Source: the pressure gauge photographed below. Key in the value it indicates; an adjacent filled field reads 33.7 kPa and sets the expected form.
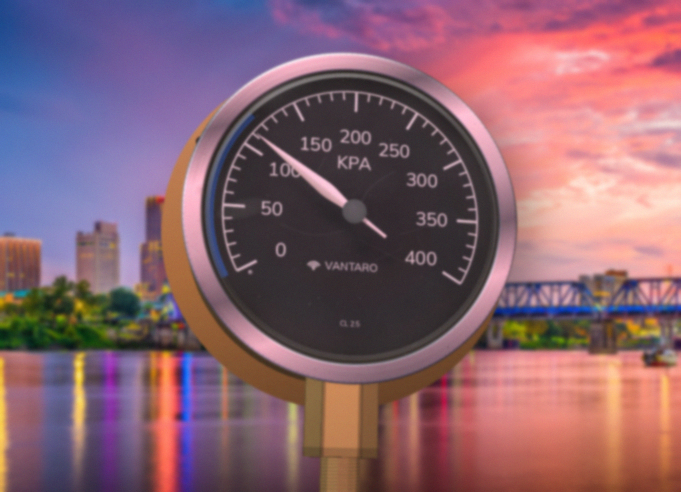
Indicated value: 110 kPa
